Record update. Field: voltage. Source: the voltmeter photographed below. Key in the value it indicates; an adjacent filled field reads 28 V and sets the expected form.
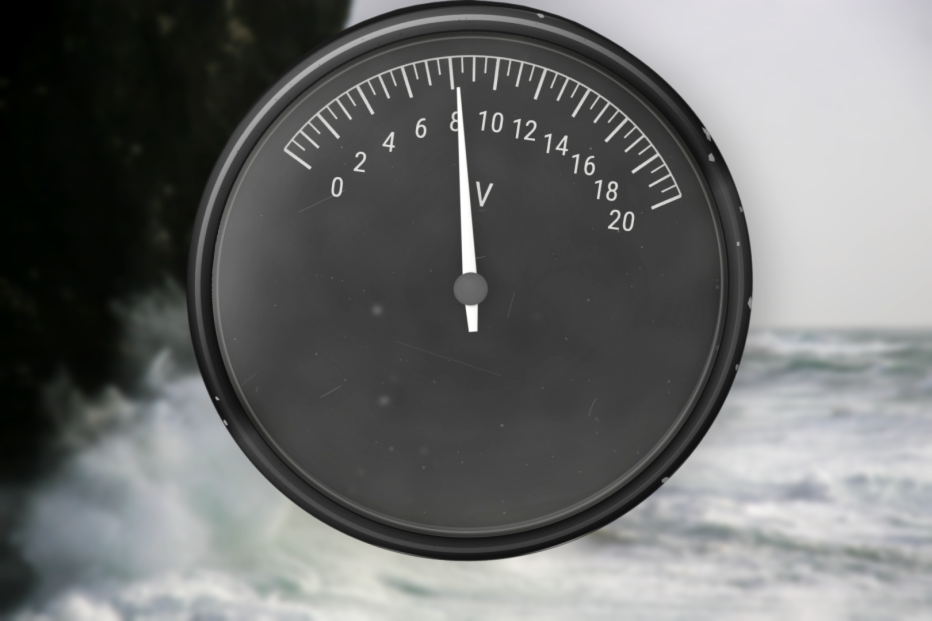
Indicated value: 8.25 V
